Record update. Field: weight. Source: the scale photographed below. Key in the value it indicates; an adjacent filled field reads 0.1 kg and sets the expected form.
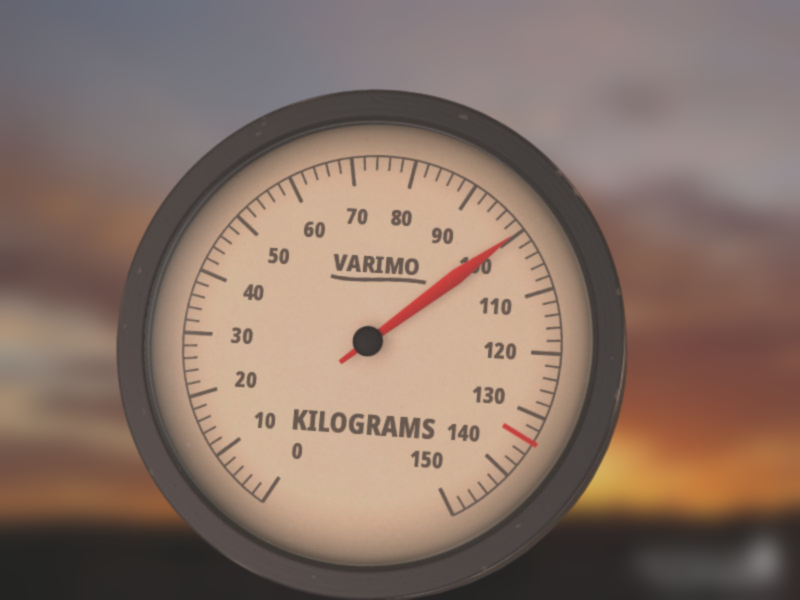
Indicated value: 100 kg
